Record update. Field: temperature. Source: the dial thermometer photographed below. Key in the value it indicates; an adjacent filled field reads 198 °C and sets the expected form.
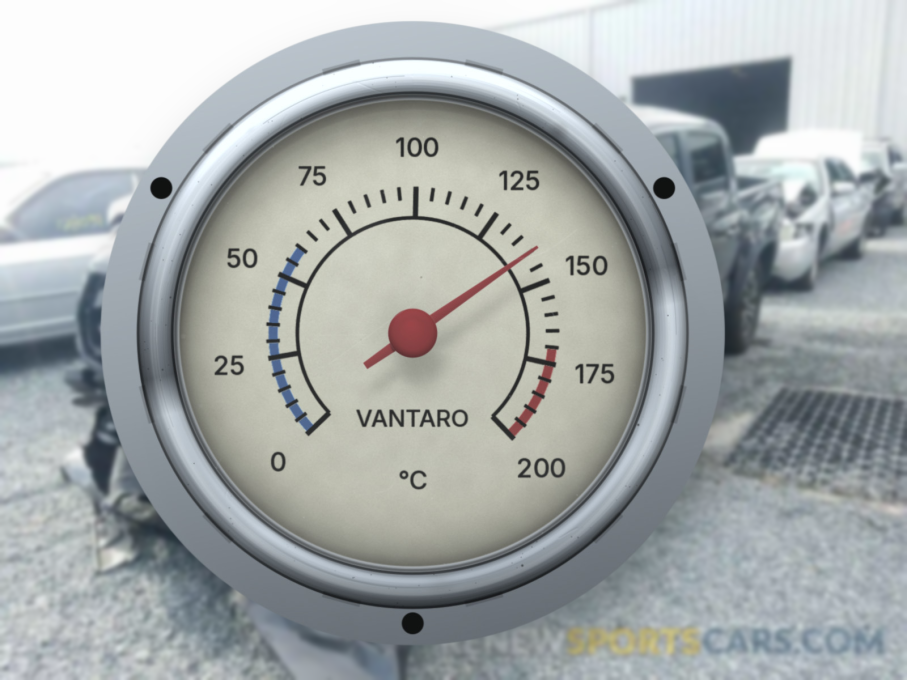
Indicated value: 140 °C
